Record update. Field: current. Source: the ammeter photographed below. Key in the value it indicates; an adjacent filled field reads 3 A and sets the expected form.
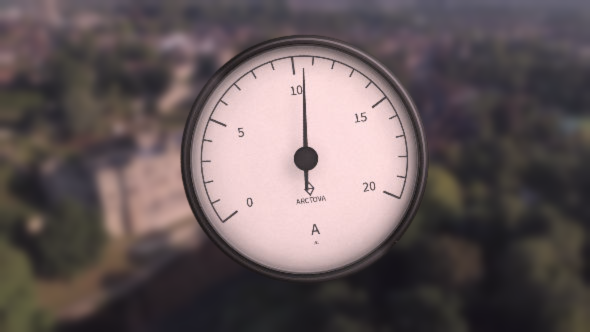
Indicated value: 10.5 A
